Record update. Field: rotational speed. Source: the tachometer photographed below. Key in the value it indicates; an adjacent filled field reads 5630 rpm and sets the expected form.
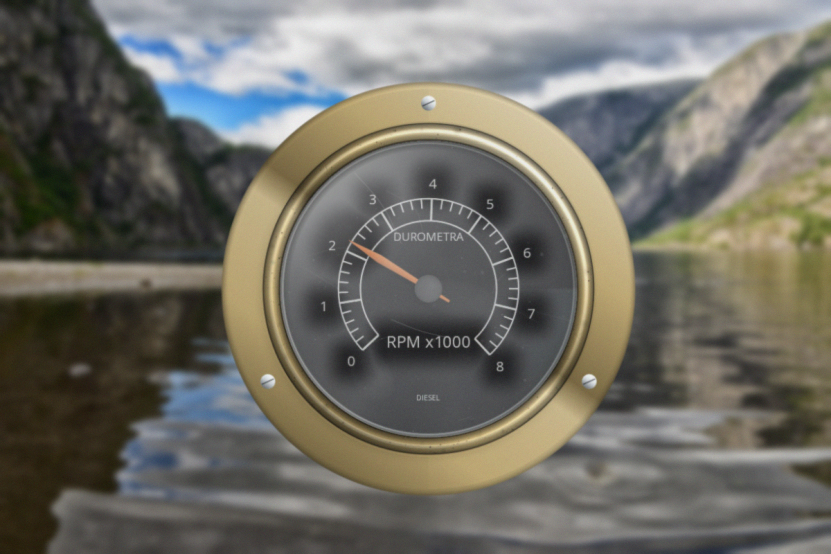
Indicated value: 2200 rpm
